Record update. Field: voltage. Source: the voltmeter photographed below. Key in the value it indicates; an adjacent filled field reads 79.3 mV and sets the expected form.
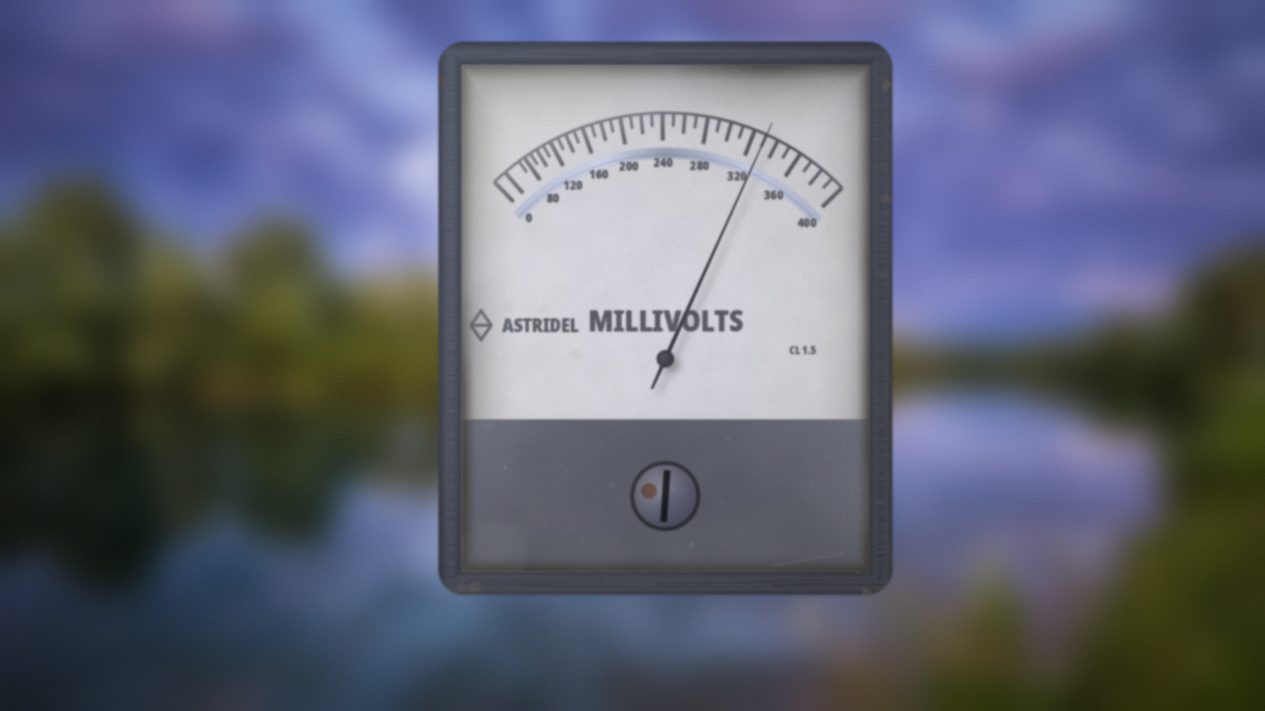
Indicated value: 330 mV
